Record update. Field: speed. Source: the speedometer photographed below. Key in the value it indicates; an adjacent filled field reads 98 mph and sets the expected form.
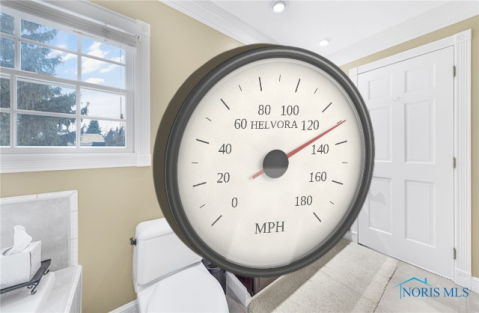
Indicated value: 130 mph
